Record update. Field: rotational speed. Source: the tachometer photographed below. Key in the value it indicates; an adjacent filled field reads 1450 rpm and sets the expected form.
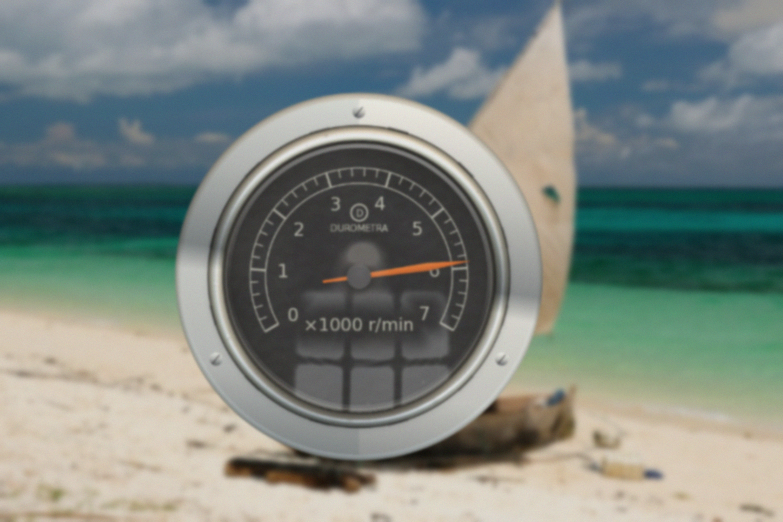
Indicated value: 5900 rpm
